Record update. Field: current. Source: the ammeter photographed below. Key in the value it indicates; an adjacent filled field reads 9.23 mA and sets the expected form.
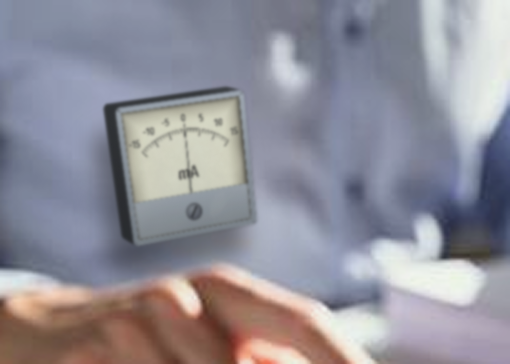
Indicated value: 0 mA
